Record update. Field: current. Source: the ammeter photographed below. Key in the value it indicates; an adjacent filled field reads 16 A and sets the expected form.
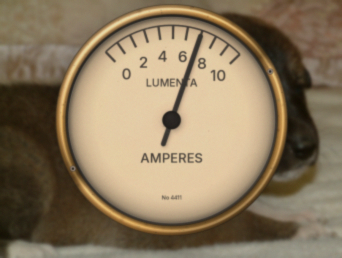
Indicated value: 7 A
